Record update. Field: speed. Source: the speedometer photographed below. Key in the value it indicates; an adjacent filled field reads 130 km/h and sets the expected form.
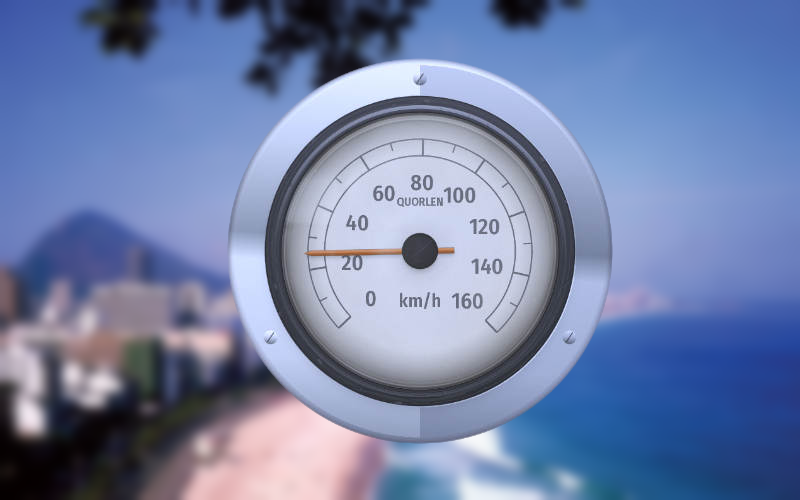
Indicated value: 25 km/h
